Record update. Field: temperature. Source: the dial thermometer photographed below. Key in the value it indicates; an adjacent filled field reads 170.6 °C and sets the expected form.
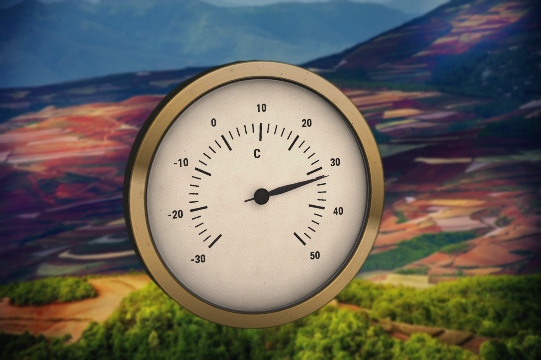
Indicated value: 32 °C
